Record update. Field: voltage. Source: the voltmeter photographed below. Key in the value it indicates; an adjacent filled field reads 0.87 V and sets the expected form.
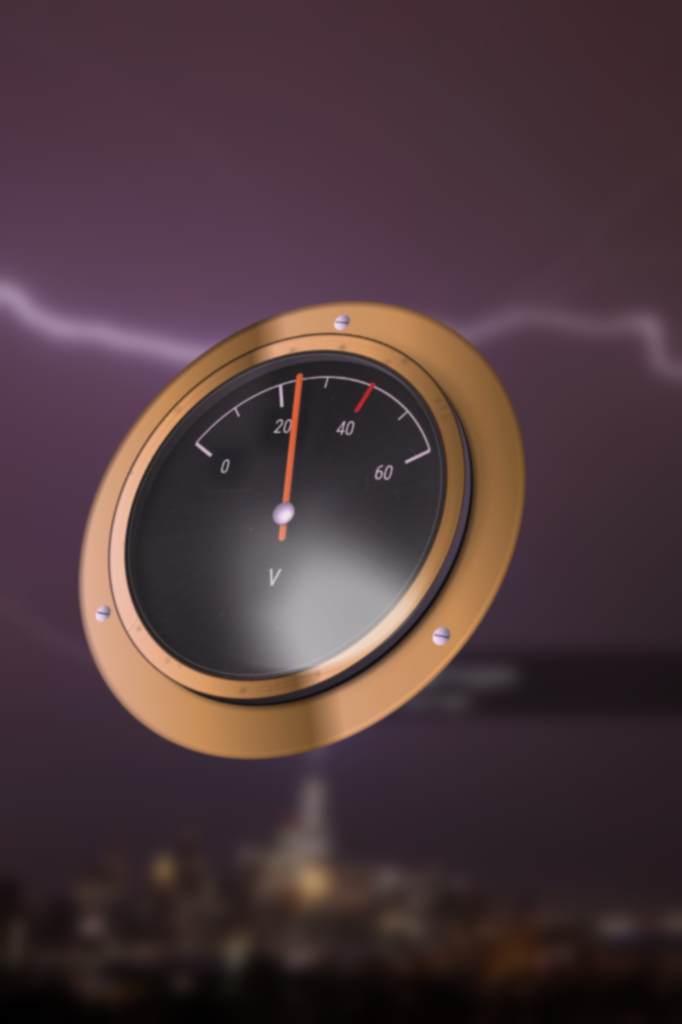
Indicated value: 25 V
